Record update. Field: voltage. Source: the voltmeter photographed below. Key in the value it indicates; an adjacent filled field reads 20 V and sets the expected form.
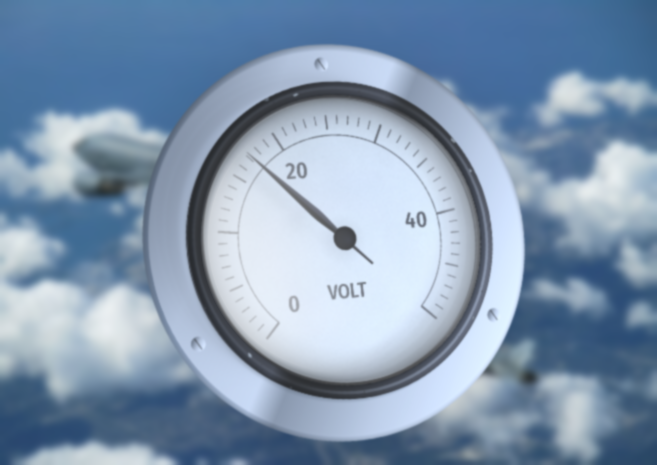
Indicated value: 17 V
